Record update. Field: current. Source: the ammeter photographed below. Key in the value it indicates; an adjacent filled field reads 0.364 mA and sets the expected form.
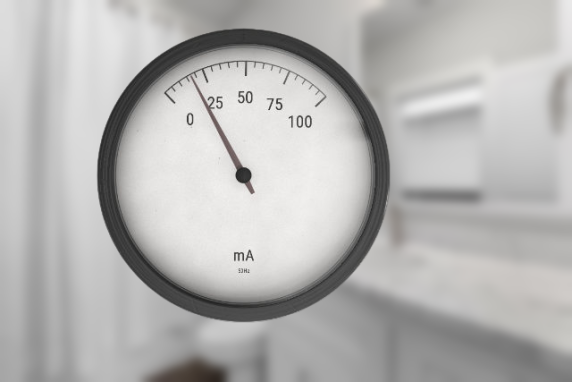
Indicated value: 17.5 mA
